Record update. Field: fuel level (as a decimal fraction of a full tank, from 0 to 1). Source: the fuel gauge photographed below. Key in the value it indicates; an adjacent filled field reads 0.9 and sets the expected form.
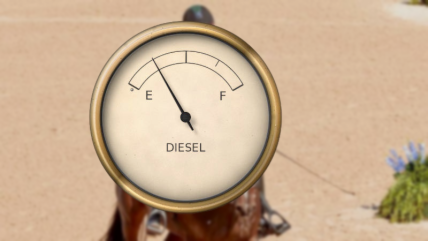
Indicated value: 0.25
